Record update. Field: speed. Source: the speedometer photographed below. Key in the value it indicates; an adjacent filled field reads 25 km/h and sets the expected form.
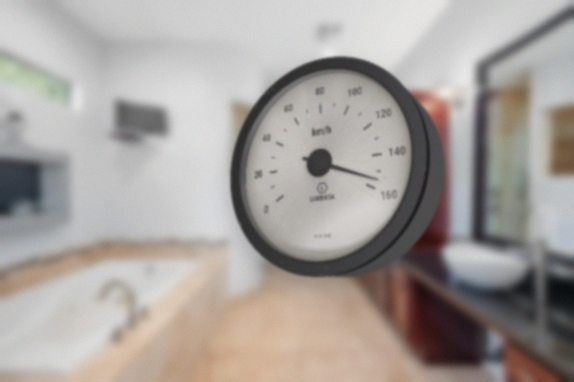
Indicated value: 155 km/h
